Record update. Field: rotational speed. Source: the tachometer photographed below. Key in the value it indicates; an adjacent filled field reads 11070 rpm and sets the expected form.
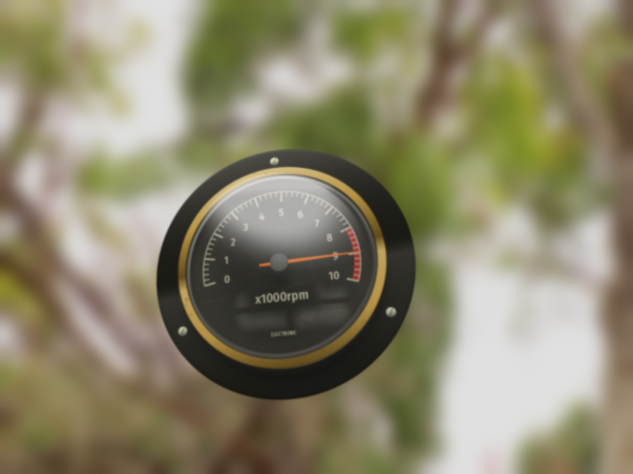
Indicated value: 9000 rpm
